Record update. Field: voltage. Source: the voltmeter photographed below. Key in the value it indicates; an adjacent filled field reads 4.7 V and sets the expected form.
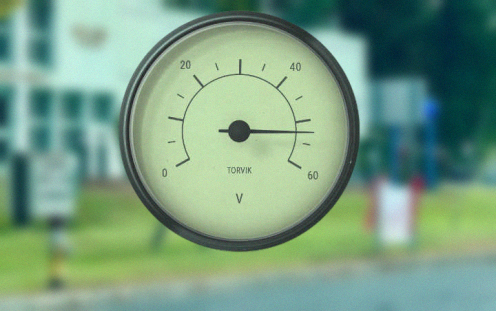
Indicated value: 52.5 V
